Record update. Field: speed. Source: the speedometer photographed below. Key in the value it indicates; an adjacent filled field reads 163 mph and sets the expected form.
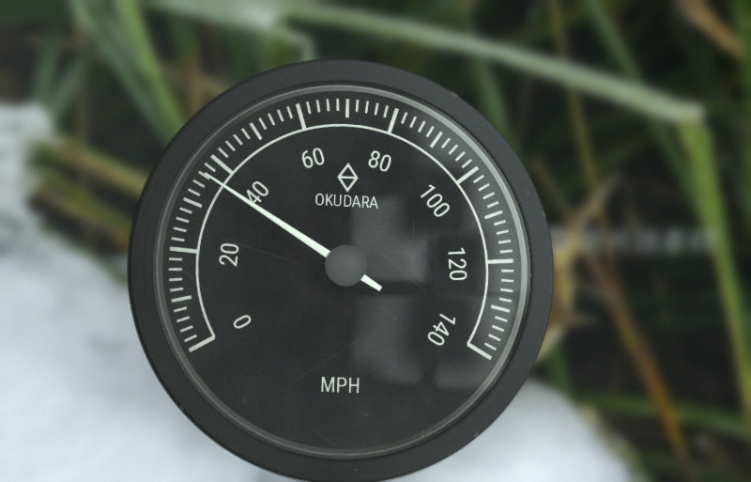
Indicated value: 36 mph
